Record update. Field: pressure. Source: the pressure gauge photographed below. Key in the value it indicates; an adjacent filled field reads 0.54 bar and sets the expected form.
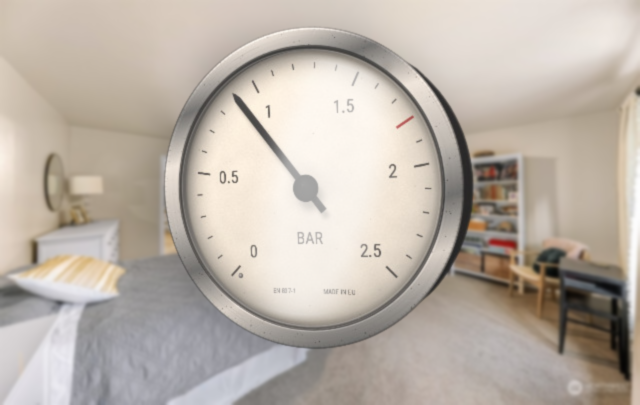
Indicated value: 0.9 bar
